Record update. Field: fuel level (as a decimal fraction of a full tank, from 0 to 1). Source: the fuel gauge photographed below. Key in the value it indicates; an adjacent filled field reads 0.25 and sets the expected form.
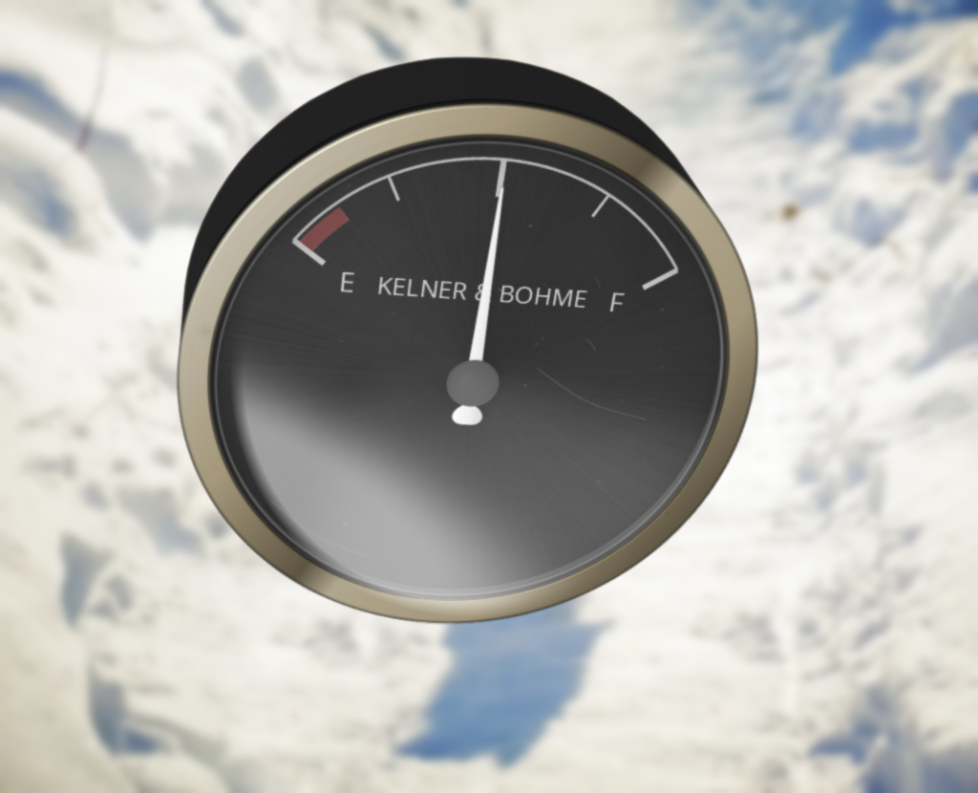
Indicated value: 0.5
